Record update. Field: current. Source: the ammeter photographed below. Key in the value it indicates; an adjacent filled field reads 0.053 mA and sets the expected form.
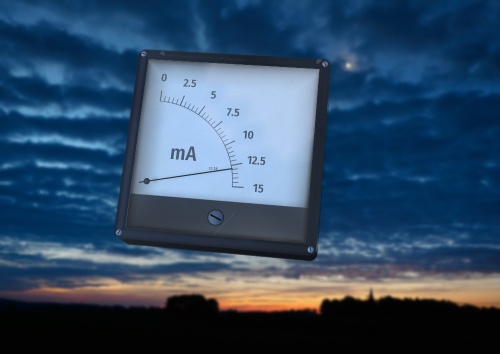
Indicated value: 13 mA
